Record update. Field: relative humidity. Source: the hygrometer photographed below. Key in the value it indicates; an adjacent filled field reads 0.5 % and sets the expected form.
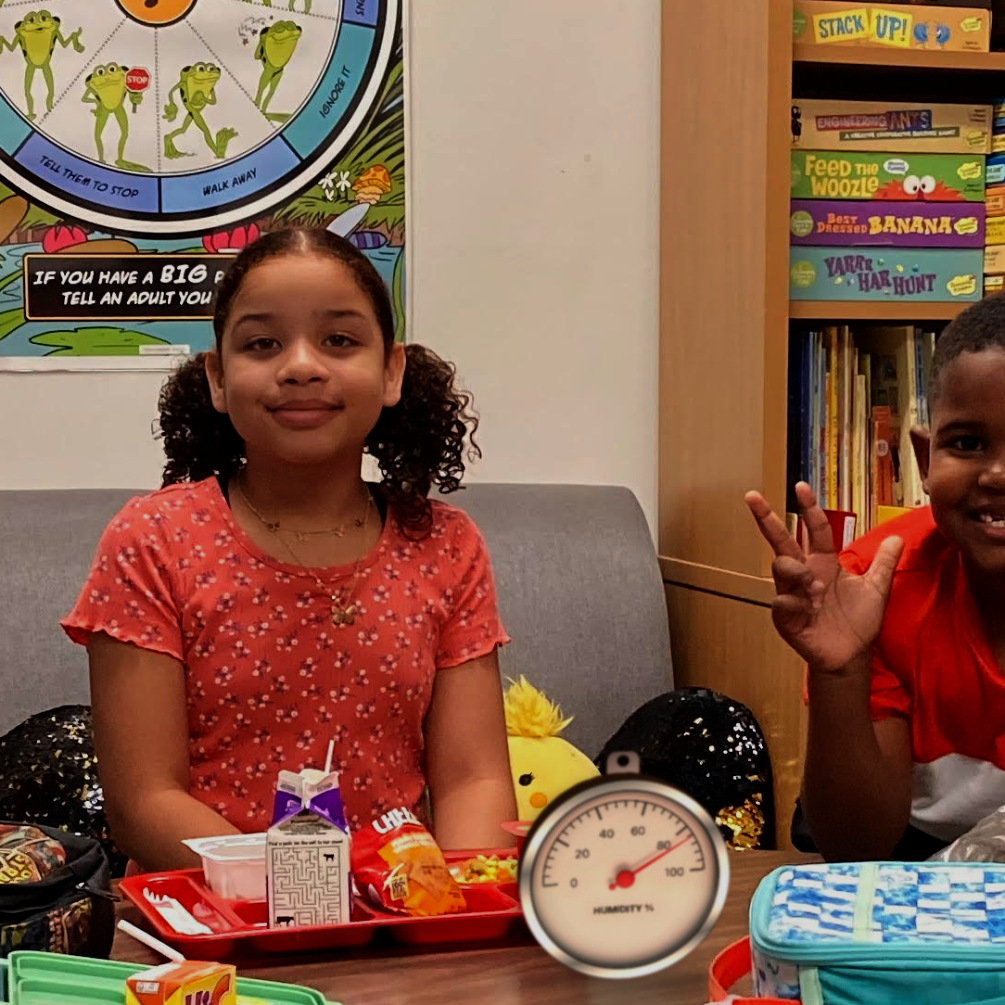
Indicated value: 84 %
